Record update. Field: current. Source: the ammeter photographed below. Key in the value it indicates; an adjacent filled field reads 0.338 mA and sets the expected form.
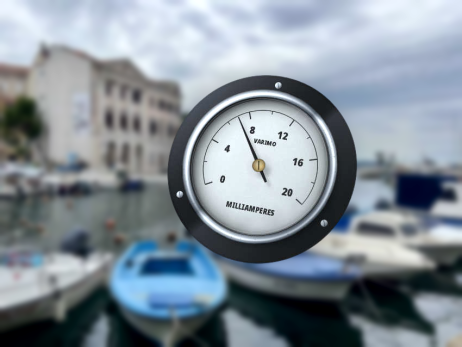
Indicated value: 7 mA
